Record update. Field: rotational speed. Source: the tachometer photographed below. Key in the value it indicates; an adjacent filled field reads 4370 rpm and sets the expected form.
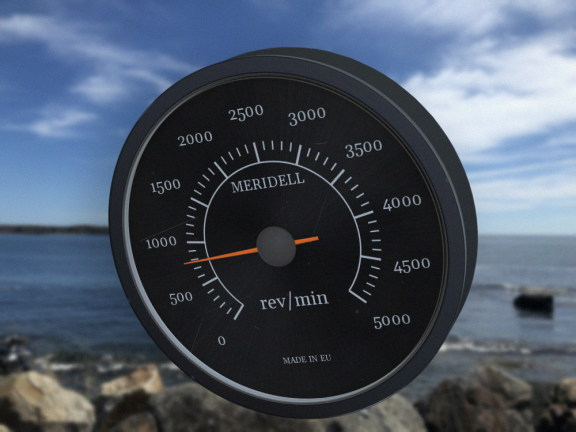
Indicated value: 800 rpm
